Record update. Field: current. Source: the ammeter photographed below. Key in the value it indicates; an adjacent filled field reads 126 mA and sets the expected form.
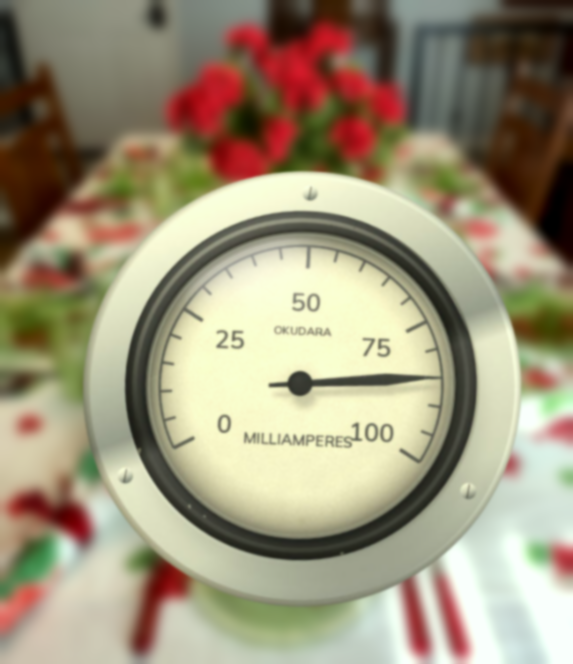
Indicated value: 85 mA
